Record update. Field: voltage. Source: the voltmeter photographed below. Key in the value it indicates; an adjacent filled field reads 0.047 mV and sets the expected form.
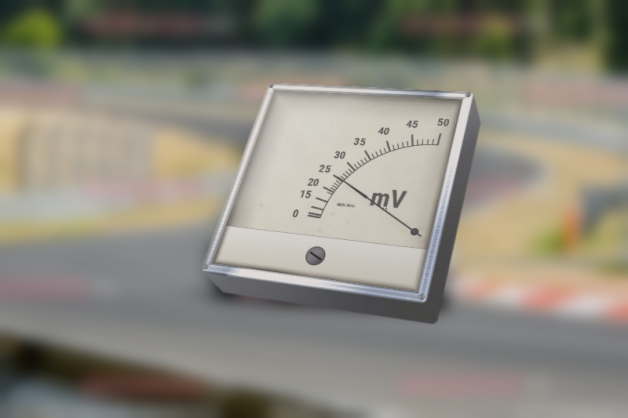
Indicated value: 25 mV
